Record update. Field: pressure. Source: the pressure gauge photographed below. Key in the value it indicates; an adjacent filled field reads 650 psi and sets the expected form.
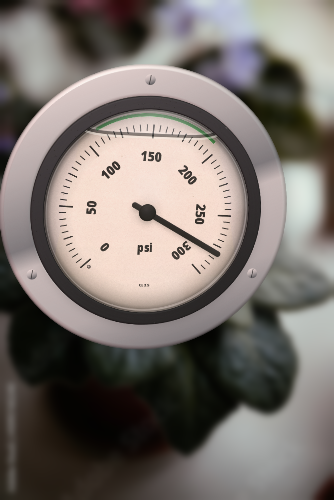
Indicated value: 280 psi
